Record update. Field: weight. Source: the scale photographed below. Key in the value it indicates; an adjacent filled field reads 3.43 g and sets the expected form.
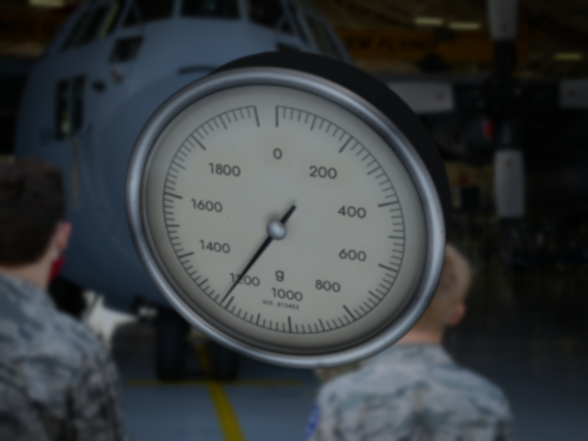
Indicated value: 1220 g
